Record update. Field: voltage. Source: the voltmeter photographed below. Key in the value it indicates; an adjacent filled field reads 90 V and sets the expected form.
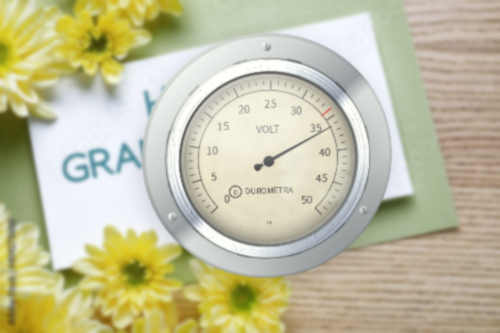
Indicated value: 36 V
